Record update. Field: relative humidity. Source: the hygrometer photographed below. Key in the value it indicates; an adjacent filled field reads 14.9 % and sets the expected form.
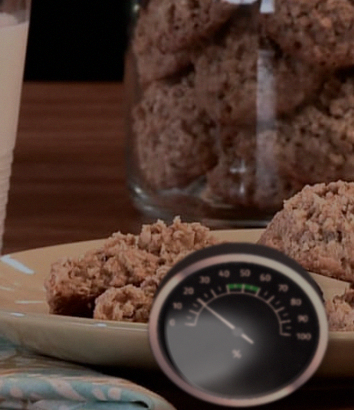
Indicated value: 20 %
